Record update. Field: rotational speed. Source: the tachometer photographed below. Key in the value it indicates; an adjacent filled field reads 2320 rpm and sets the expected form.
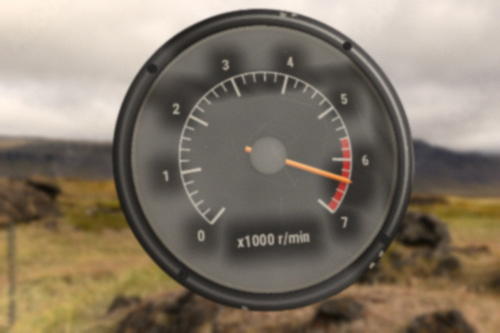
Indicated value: 6400 rpm
